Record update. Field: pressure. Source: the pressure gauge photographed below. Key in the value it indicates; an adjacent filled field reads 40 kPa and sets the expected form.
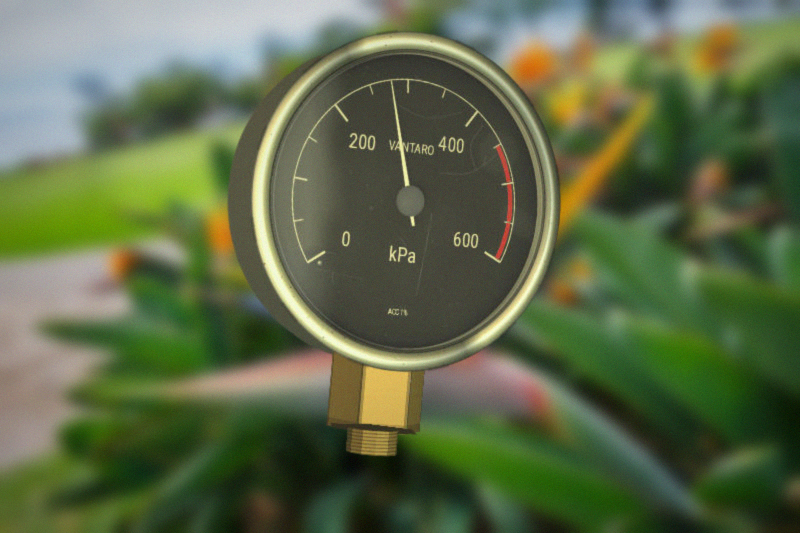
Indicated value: 275 kPa
